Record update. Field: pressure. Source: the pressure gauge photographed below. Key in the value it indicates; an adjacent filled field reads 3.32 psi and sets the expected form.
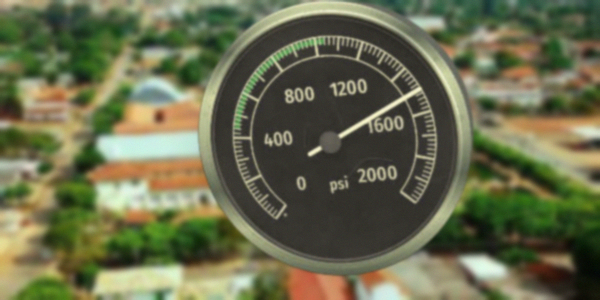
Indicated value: 1500 psi
